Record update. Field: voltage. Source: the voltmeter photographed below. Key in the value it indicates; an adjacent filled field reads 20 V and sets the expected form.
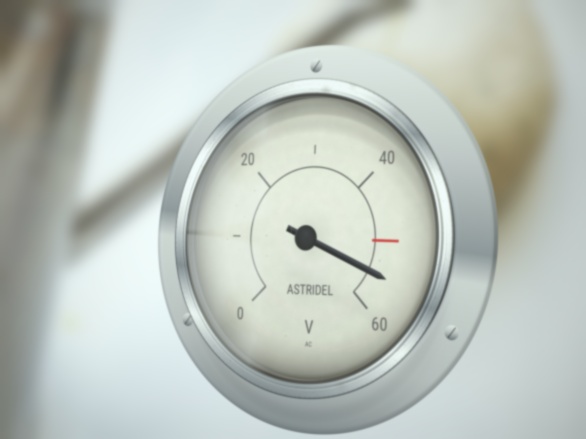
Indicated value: 55 V
